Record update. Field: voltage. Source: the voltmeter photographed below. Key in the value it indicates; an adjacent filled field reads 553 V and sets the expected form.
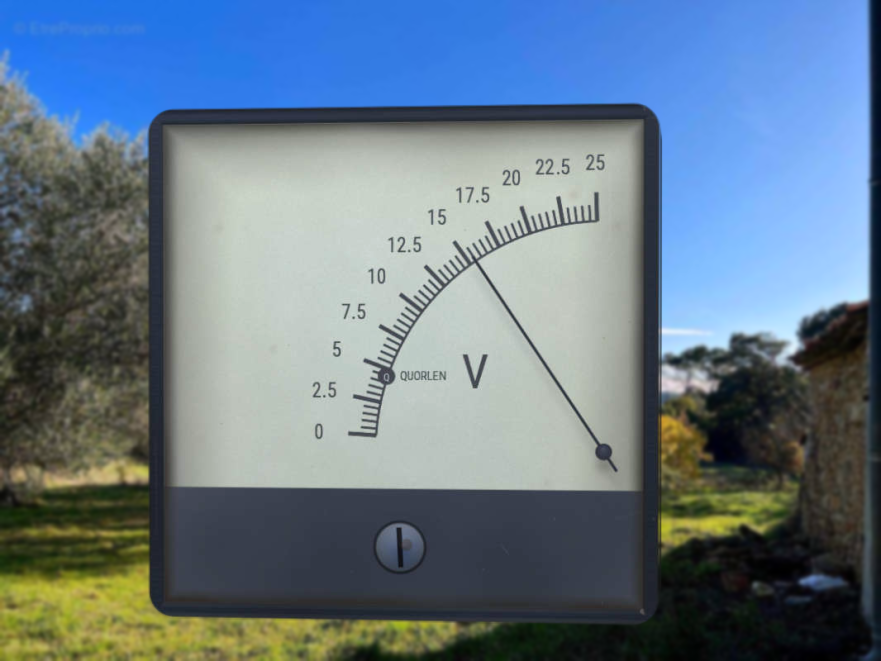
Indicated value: 15.5 V
